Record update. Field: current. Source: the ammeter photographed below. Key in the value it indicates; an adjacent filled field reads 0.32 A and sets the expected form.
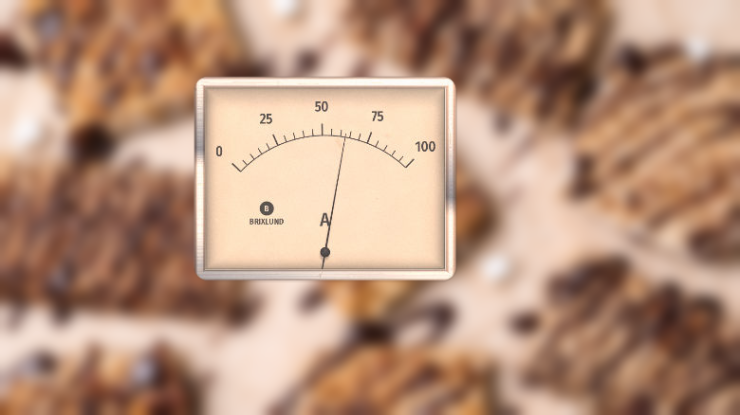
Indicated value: 62.5 A
